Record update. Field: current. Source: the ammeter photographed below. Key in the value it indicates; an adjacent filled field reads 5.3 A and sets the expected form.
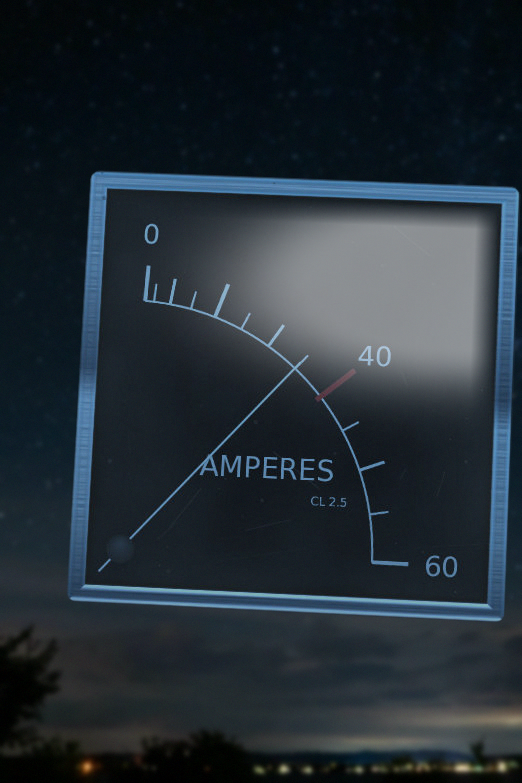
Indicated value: 35 A
